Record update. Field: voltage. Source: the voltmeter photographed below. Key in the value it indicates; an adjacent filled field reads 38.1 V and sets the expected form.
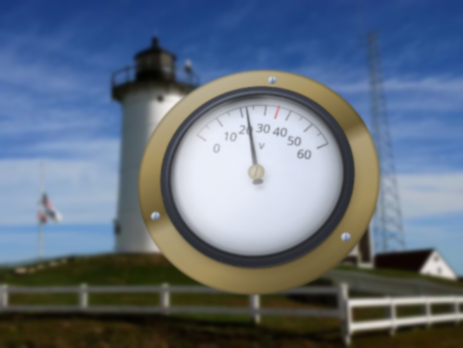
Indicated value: 22.5 V
